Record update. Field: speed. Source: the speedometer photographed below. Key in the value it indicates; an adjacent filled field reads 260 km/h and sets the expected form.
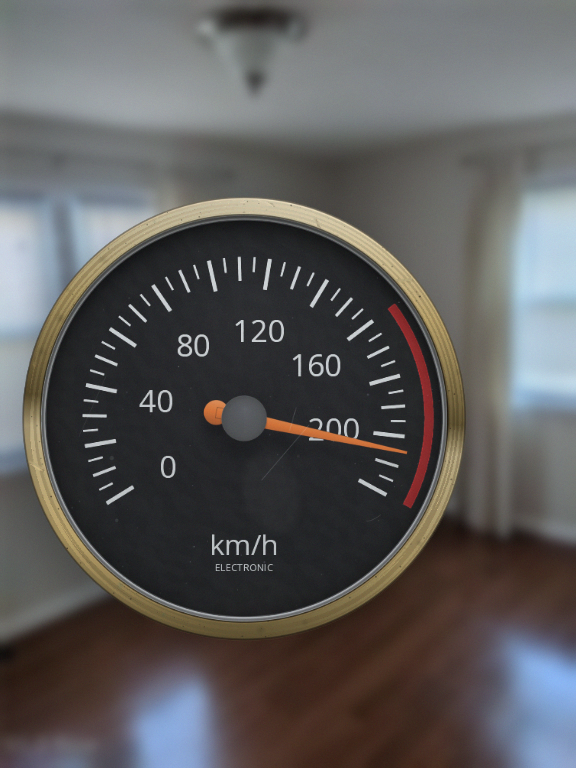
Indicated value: 205 km/h
